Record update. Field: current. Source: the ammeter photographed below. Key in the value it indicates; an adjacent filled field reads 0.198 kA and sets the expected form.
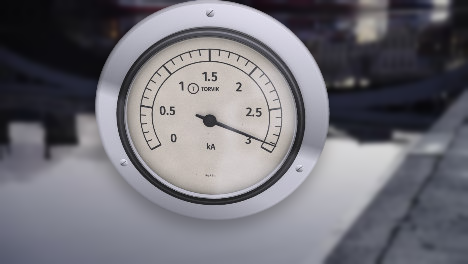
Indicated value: 2.9 kA
